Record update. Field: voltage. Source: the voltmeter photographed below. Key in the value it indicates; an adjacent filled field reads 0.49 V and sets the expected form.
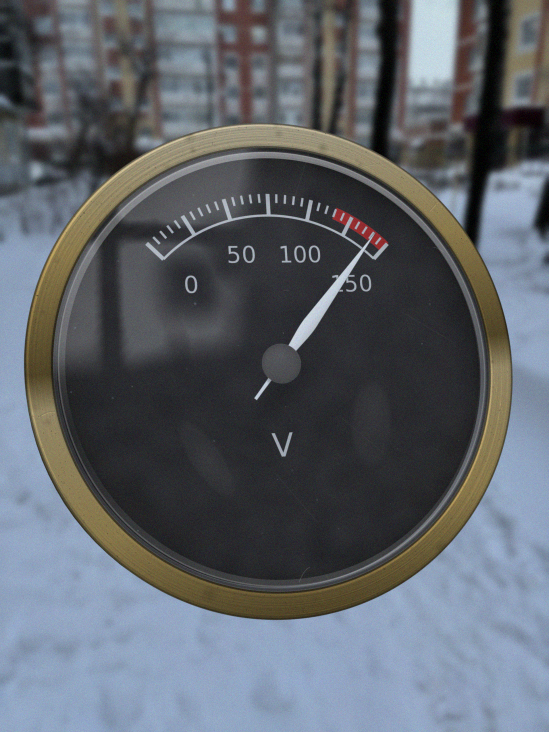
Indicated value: 140 V
